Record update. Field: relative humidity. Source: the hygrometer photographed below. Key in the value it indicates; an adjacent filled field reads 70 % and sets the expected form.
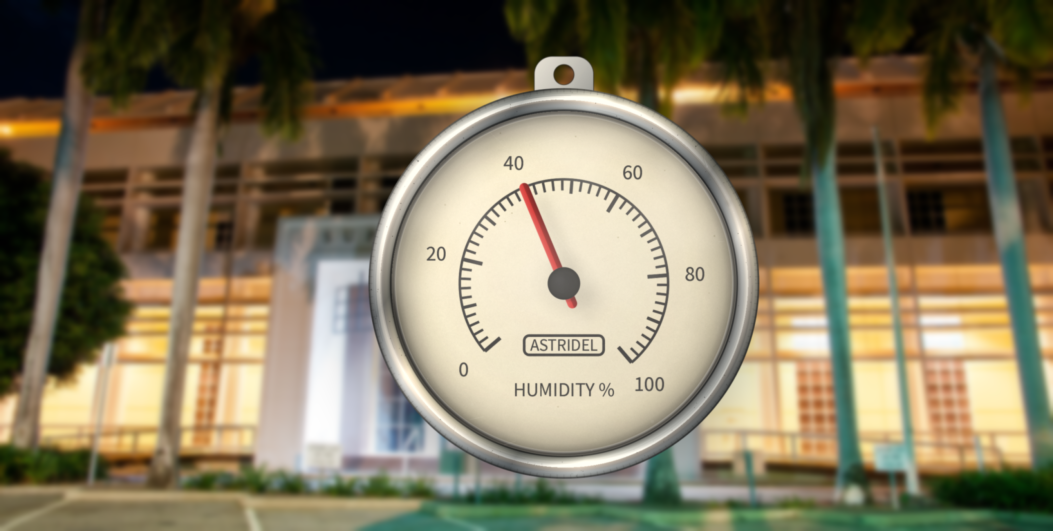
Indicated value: 40 %
